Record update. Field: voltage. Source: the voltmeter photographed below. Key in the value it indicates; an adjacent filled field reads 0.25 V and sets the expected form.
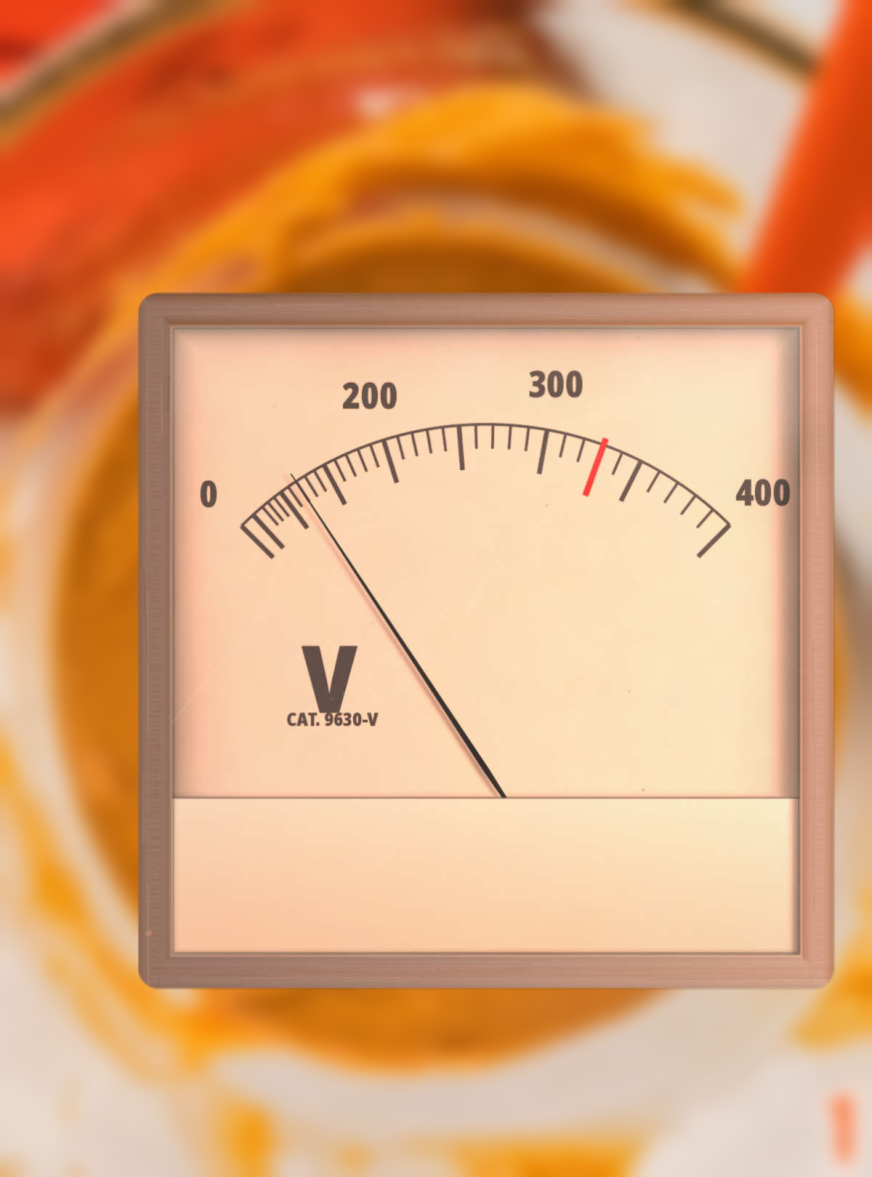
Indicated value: 120 V
